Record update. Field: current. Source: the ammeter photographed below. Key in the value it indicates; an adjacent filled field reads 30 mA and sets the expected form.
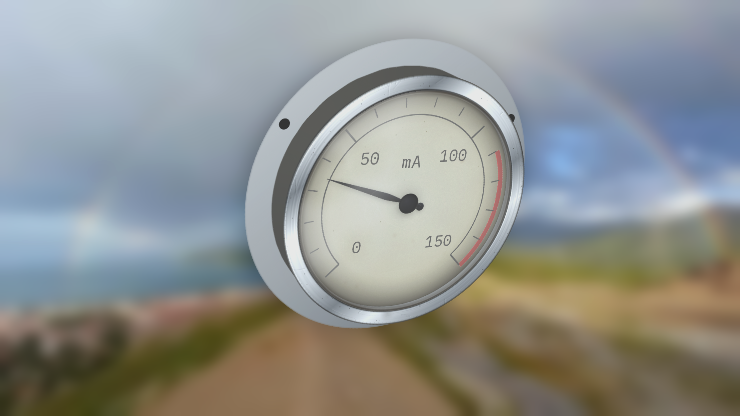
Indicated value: 35 mA
